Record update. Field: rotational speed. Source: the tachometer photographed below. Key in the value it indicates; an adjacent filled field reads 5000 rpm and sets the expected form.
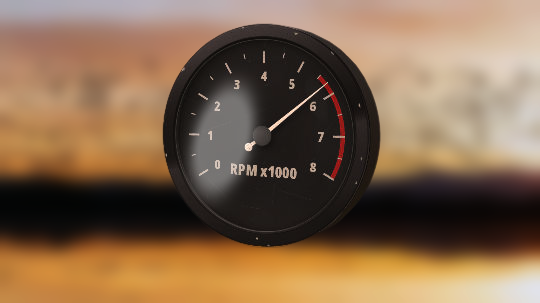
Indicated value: 5750 rpm
